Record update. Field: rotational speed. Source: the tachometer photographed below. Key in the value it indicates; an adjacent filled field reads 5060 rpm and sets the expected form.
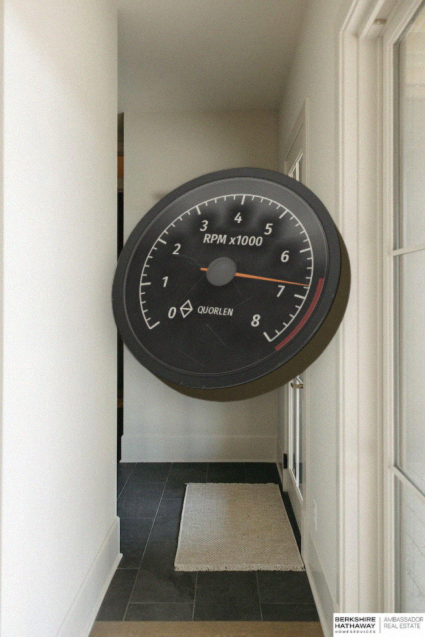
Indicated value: 6800 rpm
